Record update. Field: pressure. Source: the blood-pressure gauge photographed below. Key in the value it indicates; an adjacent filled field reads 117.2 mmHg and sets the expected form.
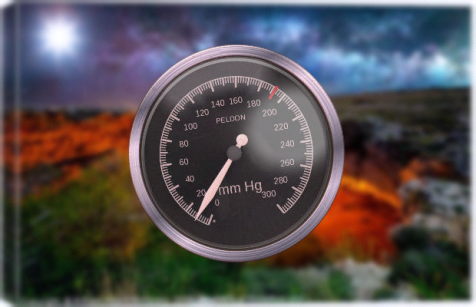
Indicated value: 10 mmHg
